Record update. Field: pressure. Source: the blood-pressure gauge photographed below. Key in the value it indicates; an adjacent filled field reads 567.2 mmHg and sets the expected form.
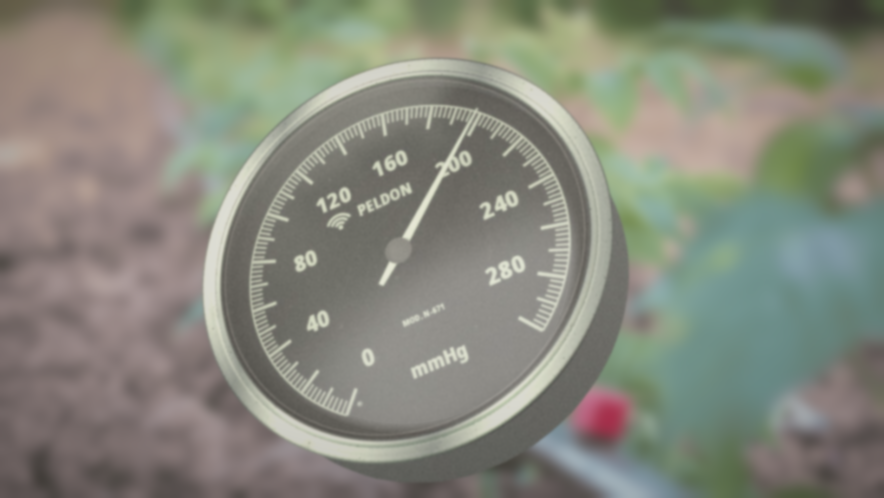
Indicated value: 200 mmHg
